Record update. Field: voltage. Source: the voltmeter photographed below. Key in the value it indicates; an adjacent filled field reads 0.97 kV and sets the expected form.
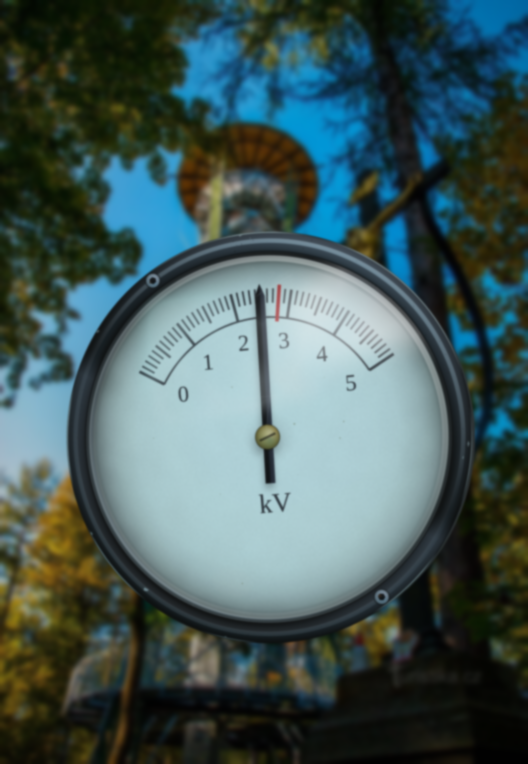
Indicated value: 2.5 kV
